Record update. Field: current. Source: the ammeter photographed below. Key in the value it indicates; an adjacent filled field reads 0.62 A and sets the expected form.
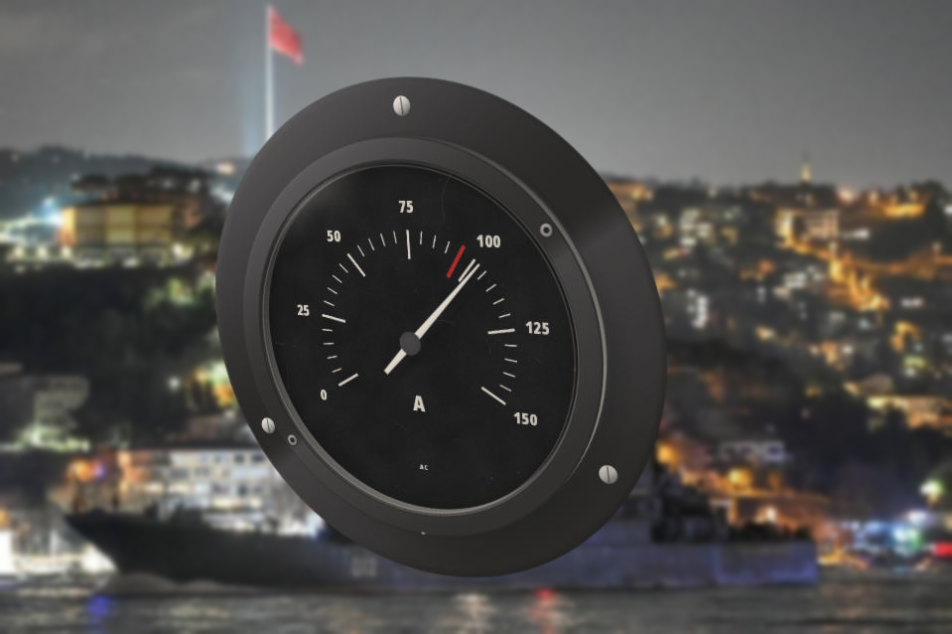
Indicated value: 102.5 A
